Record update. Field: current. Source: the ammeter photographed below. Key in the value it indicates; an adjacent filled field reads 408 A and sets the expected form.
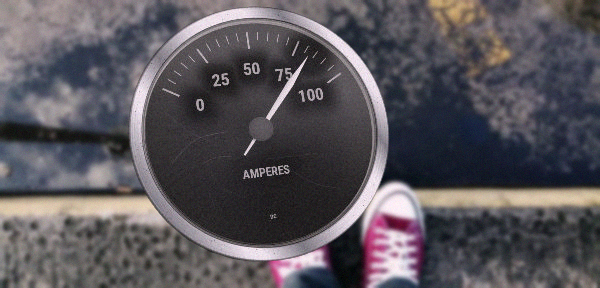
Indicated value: 82.5 A
